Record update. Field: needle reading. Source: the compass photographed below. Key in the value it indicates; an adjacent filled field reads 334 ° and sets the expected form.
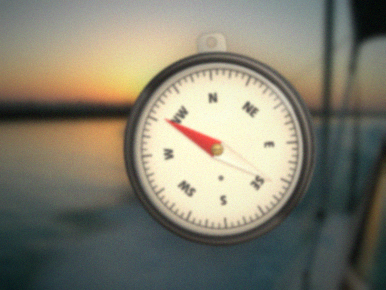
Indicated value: 305 °
